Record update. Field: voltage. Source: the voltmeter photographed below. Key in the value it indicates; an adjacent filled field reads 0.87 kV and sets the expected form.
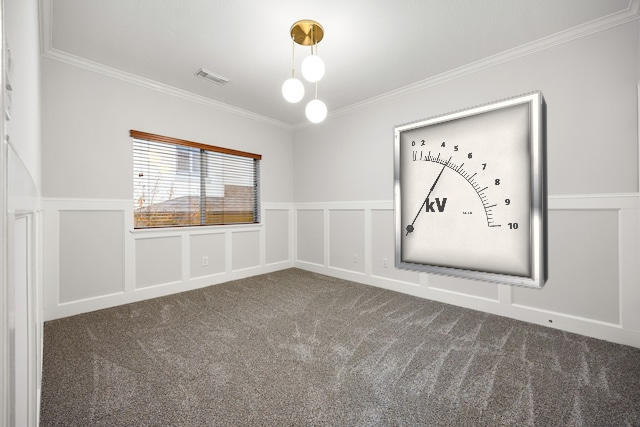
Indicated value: 5 kV
